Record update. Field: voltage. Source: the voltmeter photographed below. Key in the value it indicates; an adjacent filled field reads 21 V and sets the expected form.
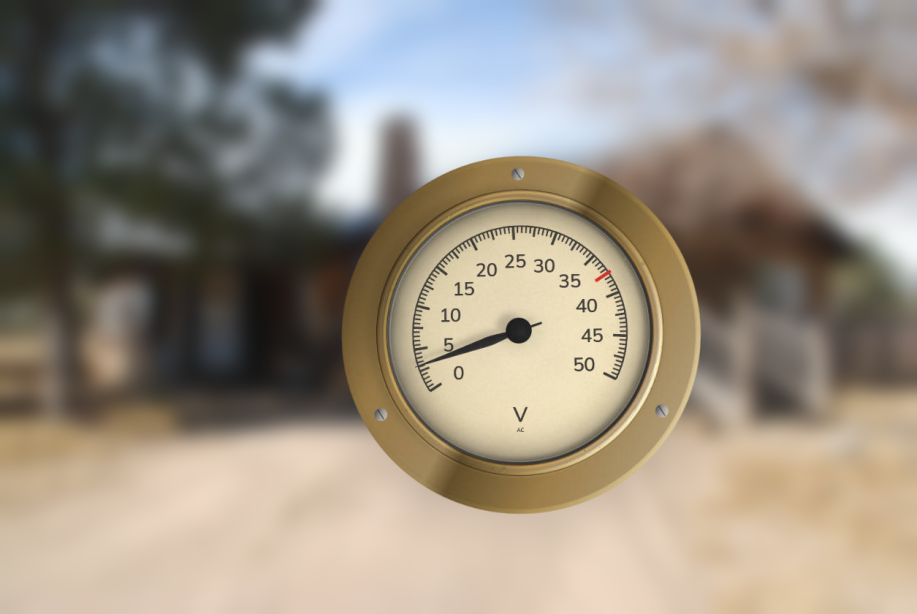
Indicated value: 3 V
